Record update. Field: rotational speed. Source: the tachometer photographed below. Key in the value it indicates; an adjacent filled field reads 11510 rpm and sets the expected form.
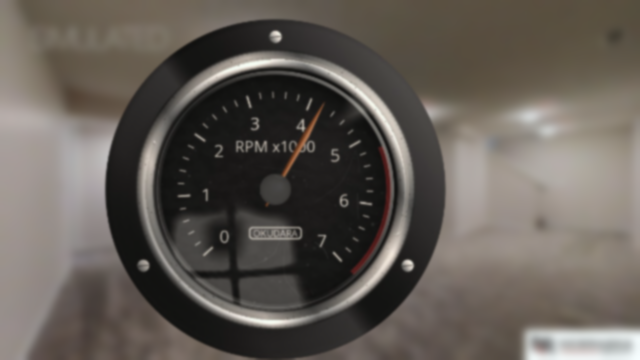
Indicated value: 4200 rpm
